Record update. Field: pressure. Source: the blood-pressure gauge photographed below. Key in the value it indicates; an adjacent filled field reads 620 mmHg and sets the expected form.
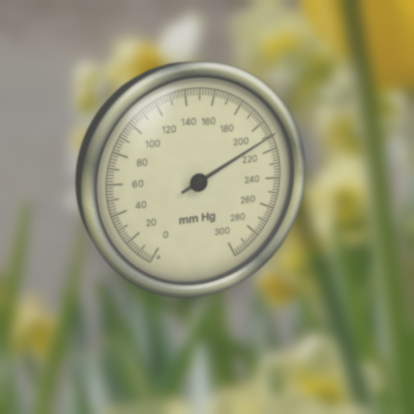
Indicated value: 210 mmHg
